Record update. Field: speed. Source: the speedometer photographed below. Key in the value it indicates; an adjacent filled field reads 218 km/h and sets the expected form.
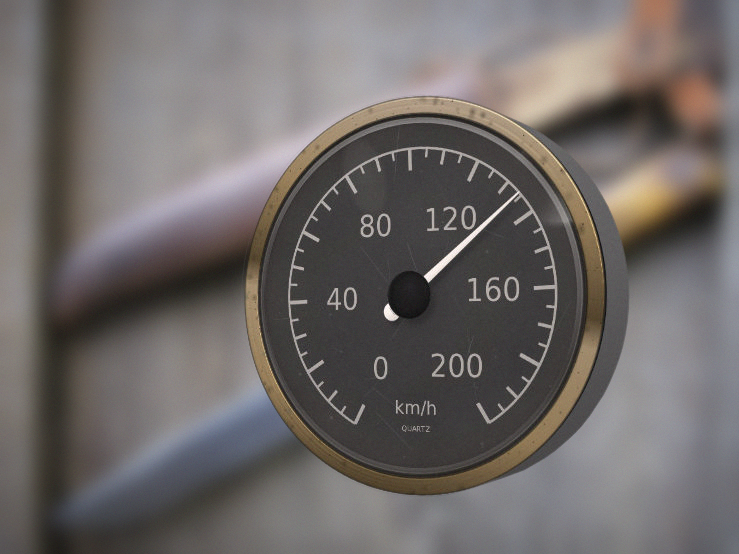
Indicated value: 135 km/h
